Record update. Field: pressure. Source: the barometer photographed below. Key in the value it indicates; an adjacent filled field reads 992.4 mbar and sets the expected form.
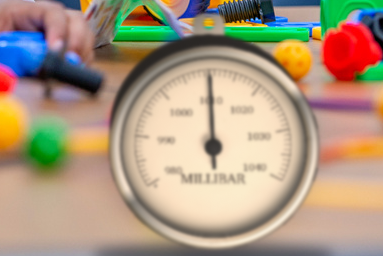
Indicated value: 1010 mbar
